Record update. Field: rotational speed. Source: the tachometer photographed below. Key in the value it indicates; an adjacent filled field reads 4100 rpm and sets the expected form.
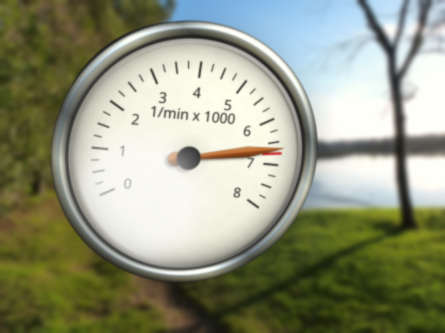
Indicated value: 6625 rpm
